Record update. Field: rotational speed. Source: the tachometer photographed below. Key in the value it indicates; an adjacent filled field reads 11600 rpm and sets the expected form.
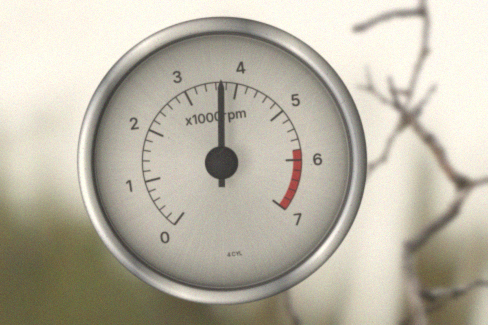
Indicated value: 3700 rpm
